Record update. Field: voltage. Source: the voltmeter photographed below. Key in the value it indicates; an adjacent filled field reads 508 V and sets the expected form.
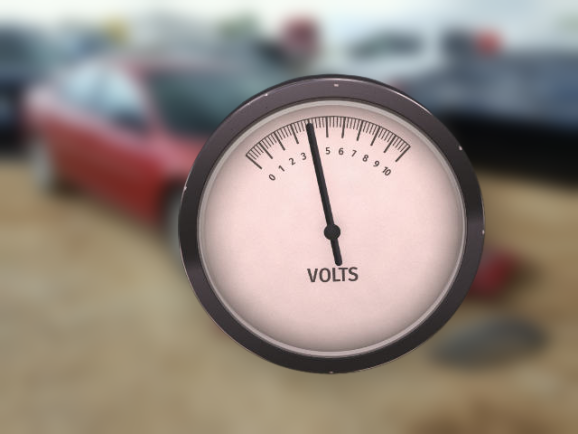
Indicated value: 4 V
